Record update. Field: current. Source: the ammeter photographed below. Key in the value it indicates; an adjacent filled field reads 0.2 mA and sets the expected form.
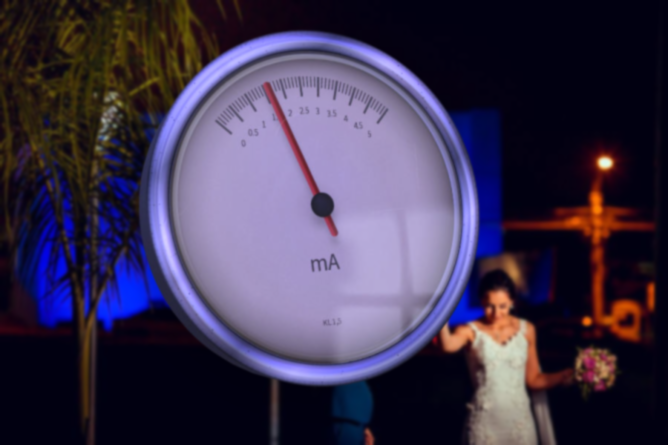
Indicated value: 1.5 mA
